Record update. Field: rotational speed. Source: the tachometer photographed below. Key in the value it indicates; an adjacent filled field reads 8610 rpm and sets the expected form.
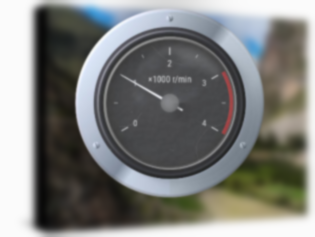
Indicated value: 1000 rpm
